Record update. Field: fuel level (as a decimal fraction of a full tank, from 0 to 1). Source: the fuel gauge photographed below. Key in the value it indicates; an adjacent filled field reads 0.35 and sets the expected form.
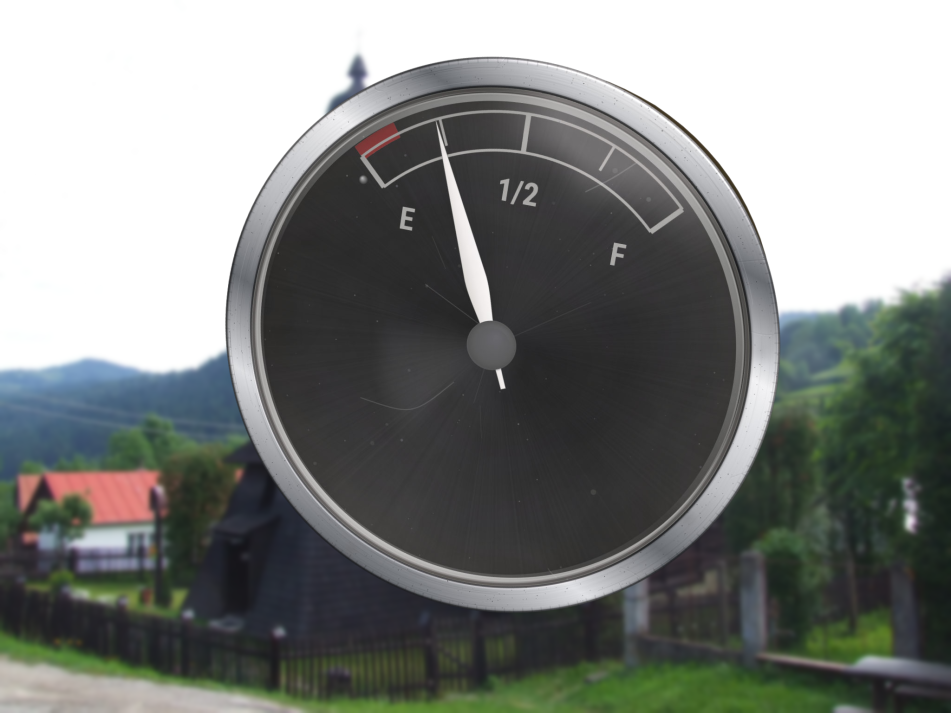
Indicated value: 0.25
